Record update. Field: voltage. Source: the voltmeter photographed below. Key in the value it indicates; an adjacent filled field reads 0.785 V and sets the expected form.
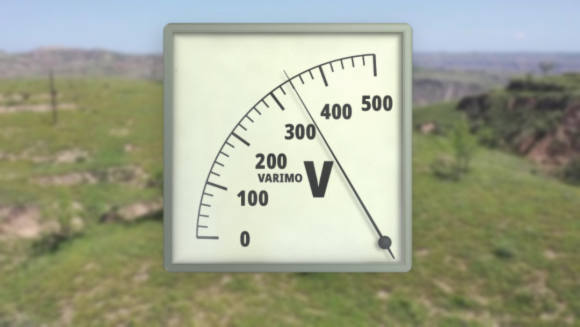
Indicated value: 340 V
